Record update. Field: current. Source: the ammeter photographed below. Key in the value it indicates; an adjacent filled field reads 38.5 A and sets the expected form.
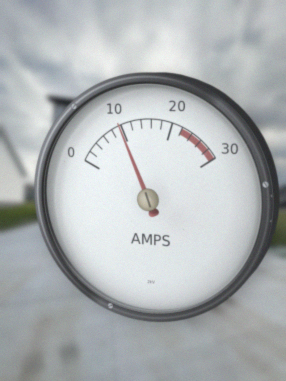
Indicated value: 10 A
